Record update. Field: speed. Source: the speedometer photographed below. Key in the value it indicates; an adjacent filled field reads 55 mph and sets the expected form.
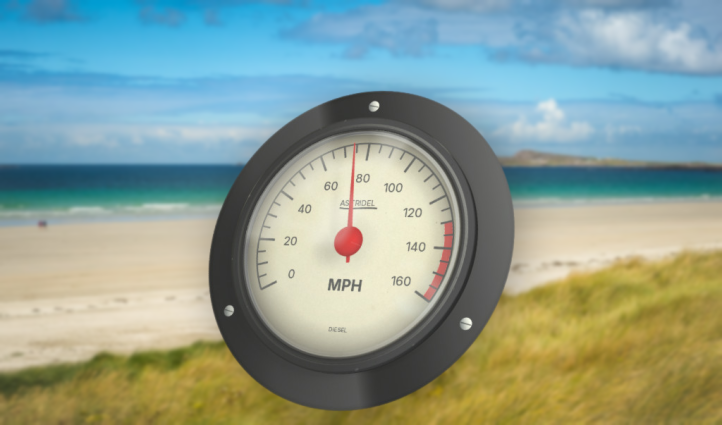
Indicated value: 75 mph
